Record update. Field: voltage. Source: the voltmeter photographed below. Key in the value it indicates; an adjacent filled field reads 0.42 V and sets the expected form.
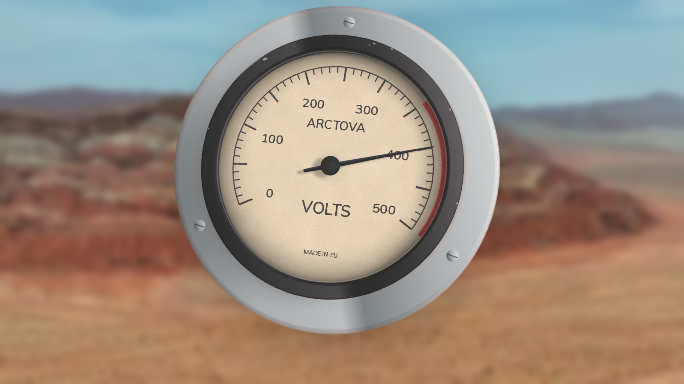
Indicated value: 400 V
